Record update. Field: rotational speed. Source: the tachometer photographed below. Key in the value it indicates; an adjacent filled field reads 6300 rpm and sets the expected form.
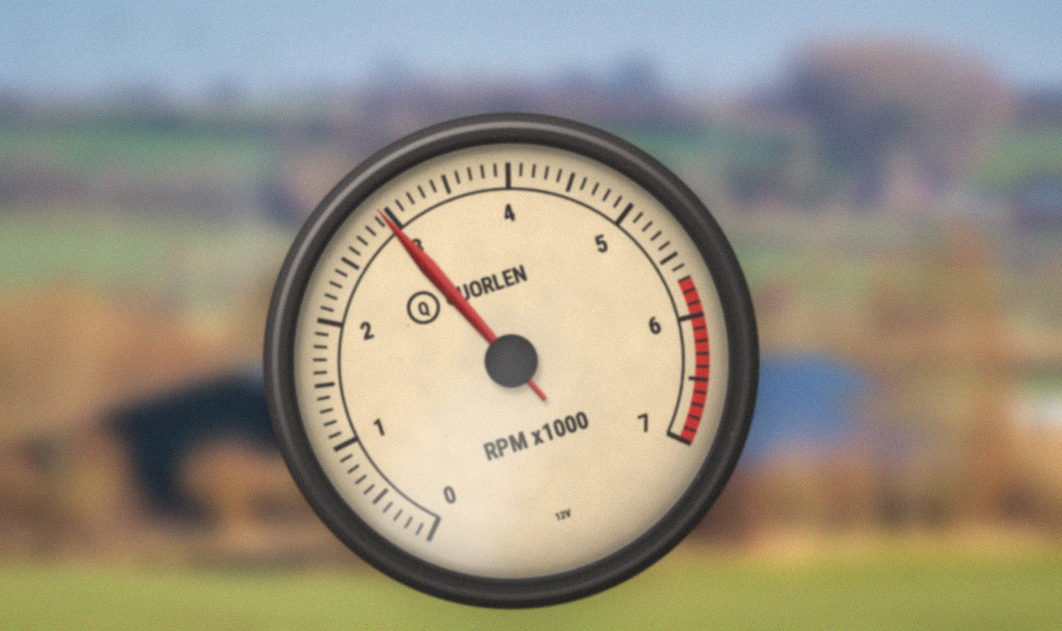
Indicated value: 2950 rpm
